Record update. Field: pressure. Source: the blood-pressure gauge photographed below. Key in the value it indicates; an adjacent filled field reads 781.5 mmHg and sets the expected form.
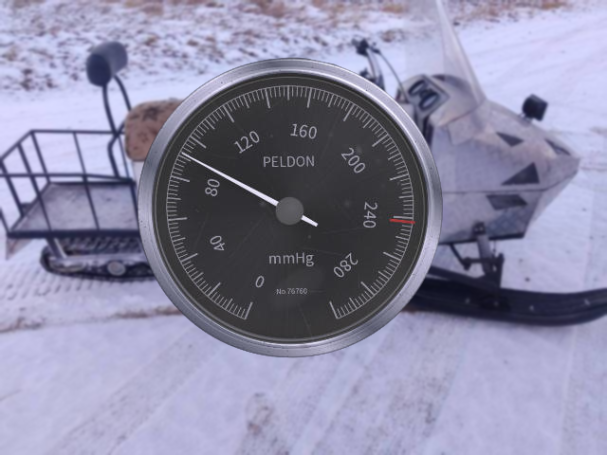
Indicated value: 92 mmHg
